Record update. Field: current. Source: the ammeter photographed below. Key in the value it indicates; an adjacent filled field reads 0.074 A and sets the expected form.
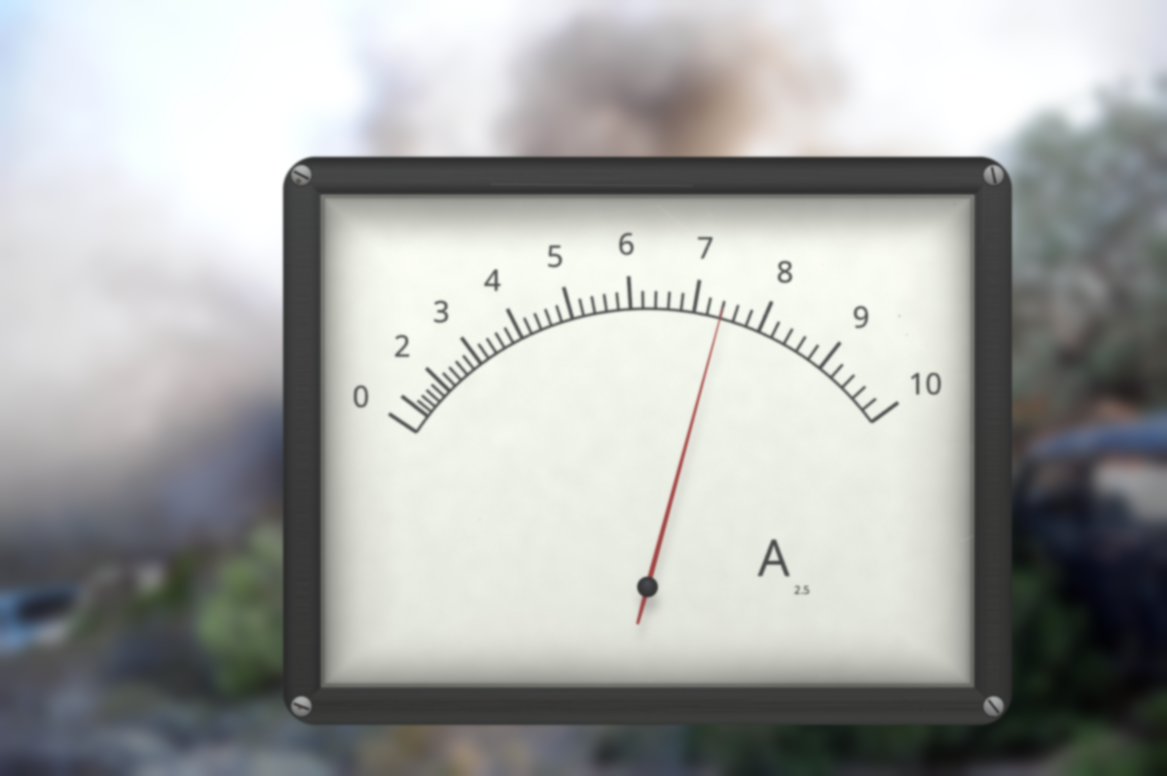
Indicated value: 7.4 A
